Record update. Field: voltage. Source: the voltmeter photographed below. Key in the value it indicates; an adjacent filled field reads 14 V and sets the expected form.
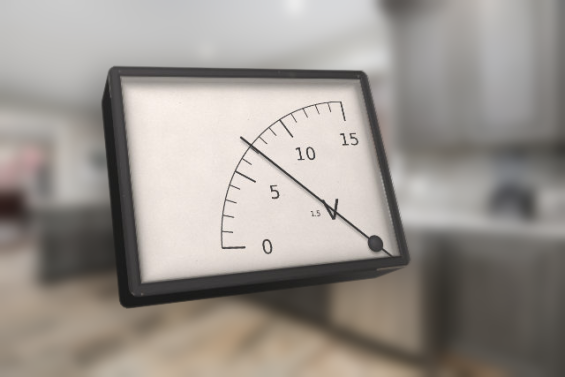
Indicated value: 7 V
